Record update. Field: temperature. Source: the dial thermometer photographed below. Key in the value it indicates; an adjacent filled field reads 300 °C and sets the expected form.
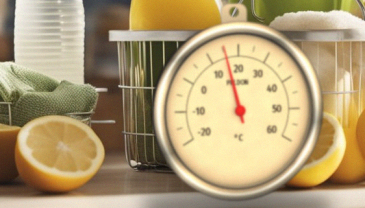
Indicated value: 15 °C
